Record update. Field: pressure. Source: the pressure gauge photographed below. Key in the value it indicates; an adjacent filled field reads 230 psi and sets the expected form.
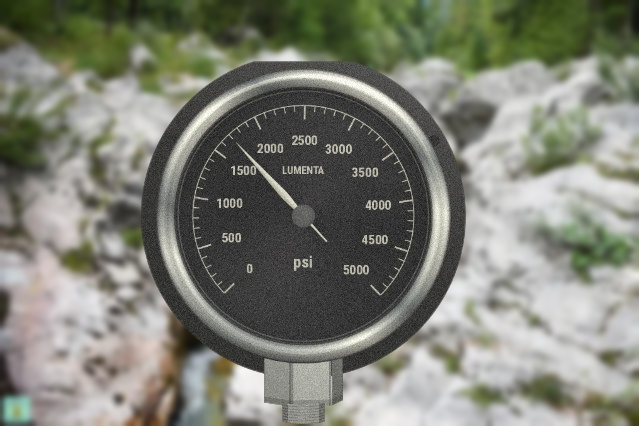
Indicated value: 1700 psi
